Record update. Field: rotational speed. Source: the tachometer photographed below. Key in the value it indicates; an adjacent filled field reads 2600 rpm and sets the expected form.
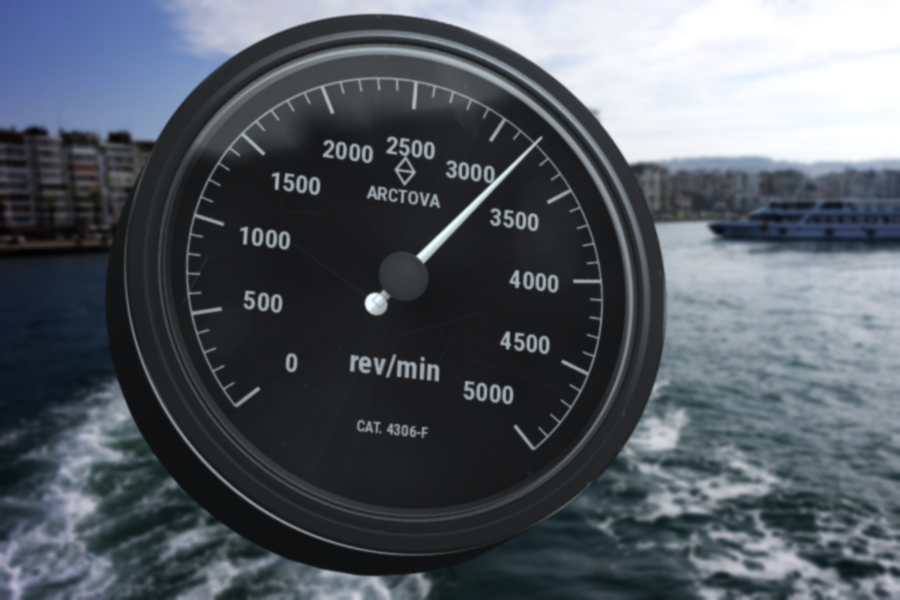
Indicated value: 3200 rpm
